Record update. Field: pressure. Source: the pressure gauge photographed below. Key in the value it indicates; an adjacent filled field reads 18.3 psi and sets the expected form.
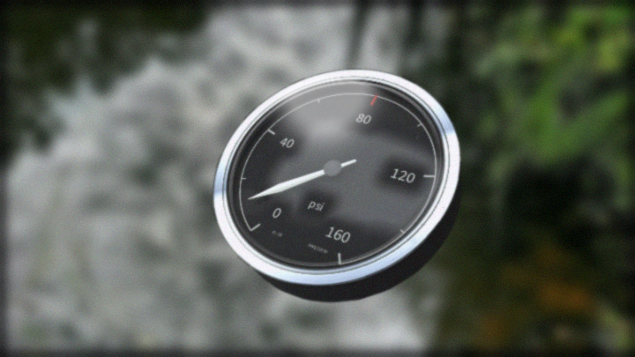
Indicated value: 10 psi
